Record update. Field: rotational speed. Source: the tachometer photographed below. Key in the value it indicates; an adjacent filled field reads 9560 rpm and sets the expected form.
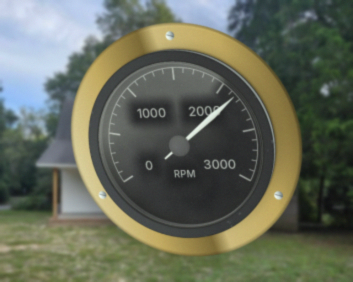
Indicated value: 2150 rpm
